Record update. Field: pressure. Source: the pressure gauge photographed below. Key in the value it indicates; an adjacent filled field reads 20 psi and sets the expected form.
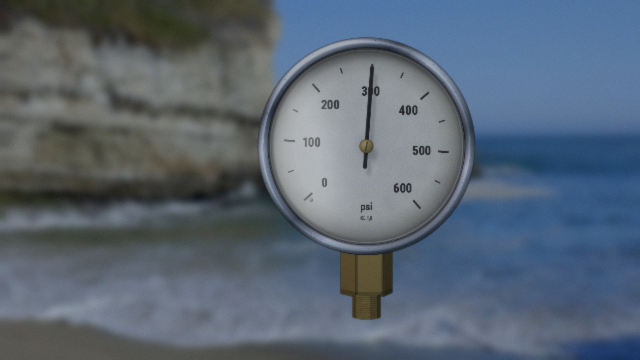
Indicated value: 300 psi
